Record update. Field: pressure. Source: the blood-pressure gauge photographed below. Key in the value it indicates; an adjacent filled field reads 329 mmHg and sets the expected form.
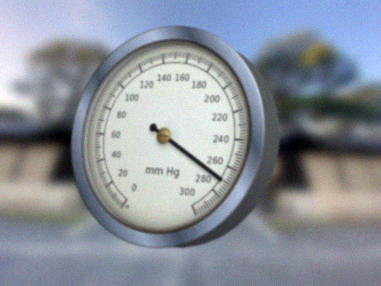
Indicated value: 270 mmHg
